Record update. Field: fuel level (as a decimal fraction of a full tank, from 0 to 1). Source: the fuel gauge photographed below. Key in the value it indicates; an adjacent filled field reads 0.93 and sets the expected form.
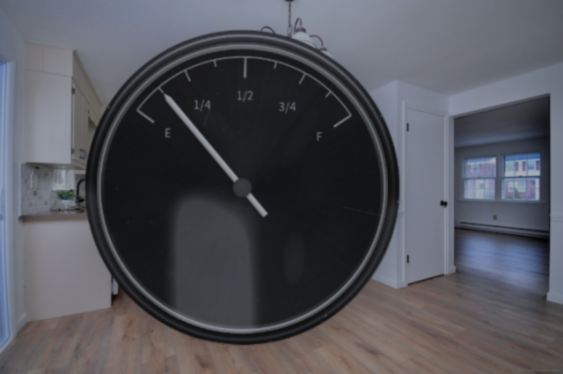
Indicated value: 0.125
